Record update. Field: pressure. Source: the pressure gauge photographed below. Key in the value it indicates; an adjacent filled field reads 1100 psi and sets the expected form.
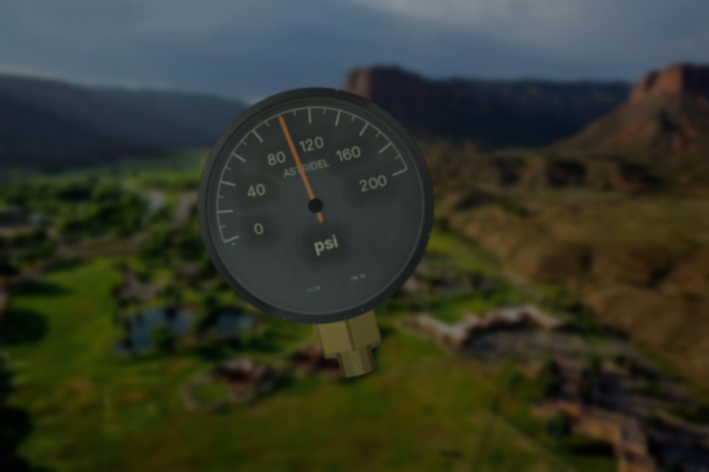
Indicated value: 100 psi
